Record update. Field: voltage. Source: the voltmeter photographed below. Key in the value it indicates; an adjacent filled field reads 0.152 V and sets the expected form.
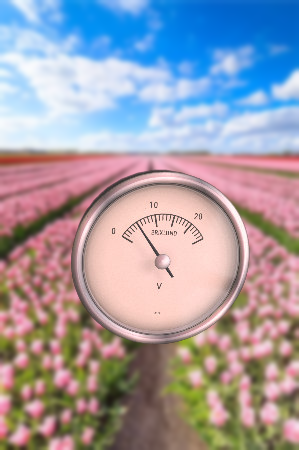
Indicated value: 5 V
